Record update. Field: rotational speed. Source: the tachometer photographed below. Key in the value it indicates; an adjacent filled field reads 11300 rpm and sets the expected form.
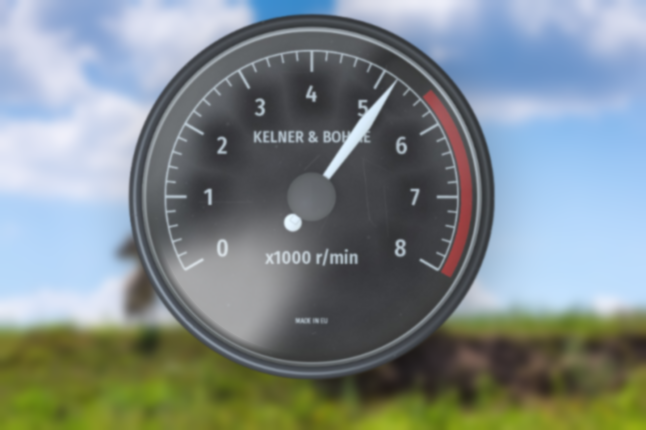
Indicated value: 5200 rpm
